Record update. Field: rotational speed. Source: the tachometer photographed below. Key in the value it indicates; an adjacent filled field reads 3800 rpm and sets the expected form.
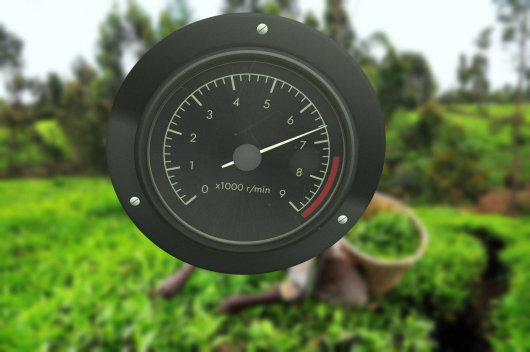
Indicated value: 6600 rpm
